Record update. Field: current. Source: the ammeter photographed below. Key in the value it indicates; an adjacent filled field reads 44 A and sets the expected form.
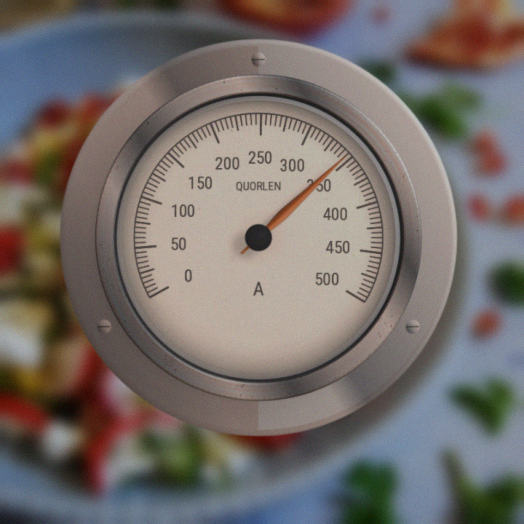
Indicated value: 345 A
